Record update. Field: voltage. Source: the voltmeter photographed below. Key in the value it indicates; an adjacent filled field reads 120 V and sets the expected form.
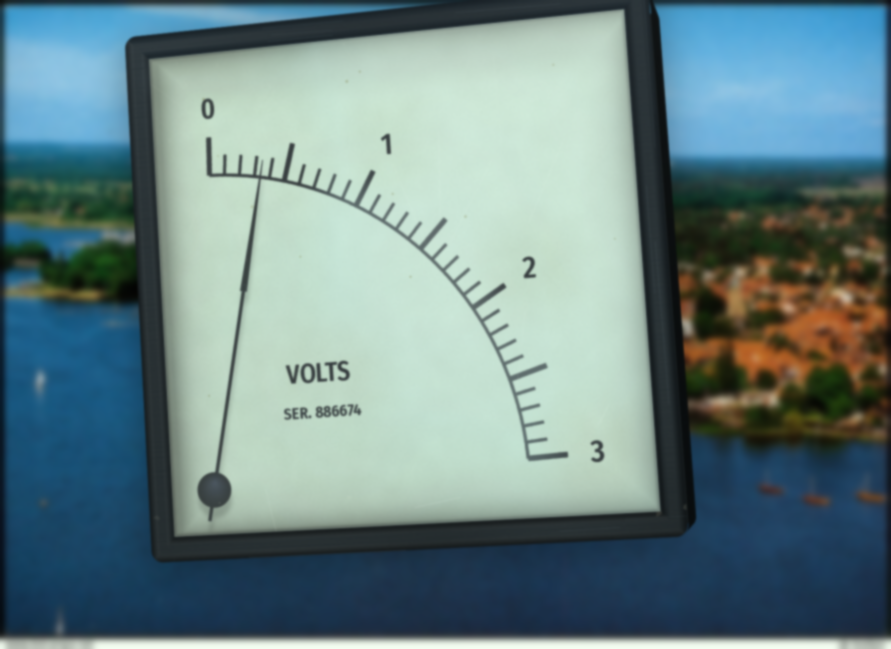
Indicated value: 0.35 V
